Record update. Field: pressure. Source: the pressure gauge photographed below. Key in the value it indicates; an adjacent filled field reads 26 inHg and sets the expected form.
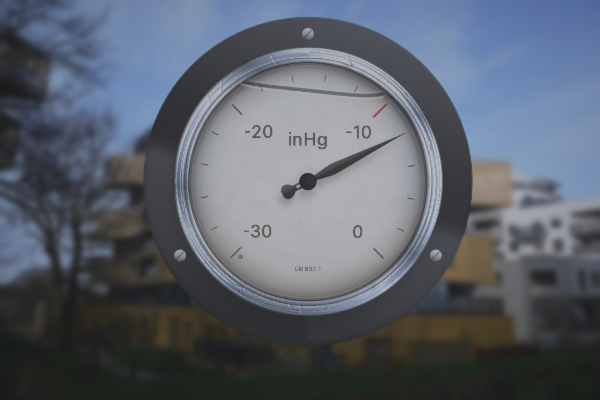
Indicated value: -8 inHg
